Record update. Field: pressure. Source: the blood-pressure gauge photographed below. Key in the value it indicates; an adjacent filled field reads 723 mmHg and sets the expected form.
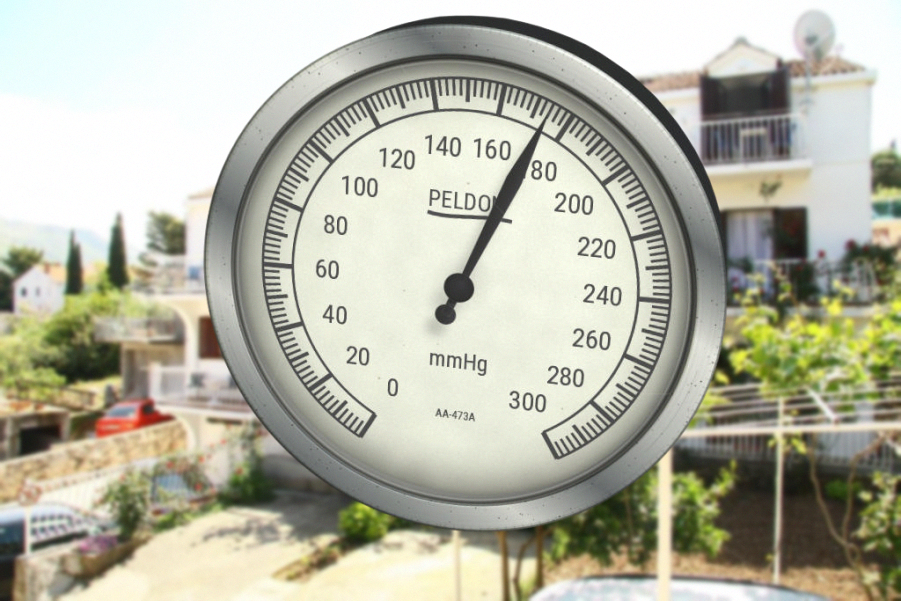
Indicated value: 174 mmHg
